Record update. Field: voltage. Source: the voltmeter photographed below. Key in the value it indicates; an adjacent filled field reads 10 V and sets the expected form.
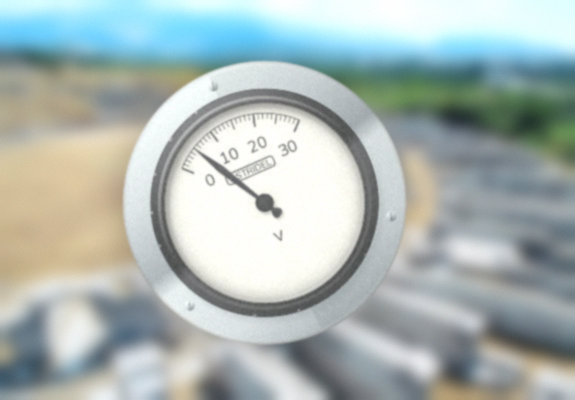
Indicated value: 5 V
